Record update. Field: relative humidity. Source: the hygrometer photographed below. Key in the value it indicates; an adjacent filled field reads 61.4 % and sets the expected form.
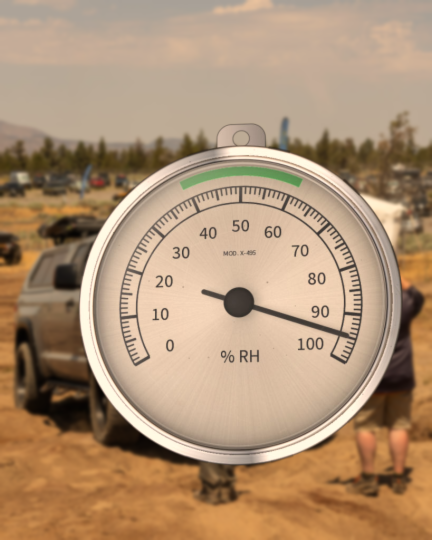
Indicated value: 95 %
